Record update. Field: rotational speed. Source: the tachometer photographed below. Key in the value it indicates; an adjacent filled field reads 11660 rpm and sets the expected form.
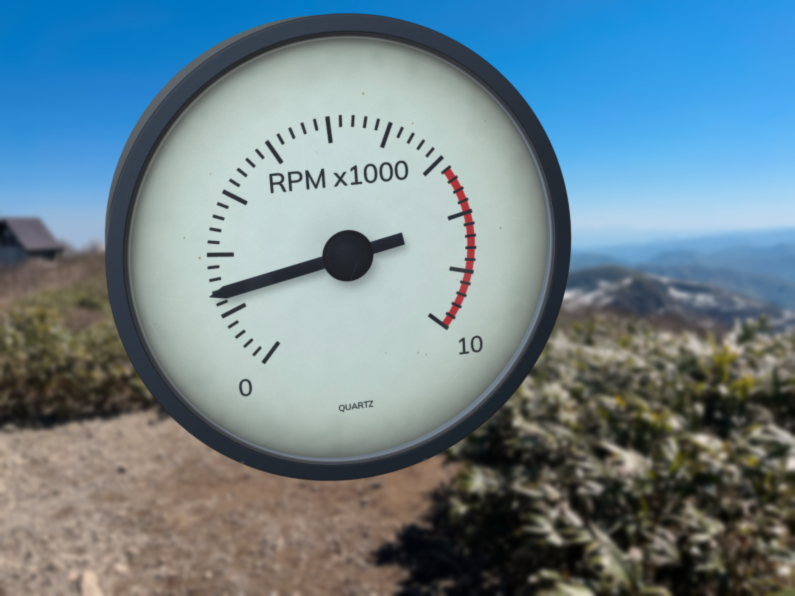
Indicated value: 1400 rpm
